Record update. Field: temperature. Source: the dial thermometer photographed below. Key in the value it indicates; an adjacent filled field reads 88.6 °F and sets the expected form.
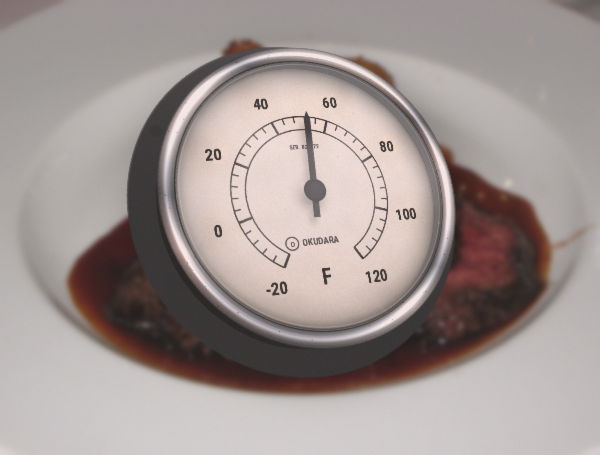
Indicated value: 52 °F
